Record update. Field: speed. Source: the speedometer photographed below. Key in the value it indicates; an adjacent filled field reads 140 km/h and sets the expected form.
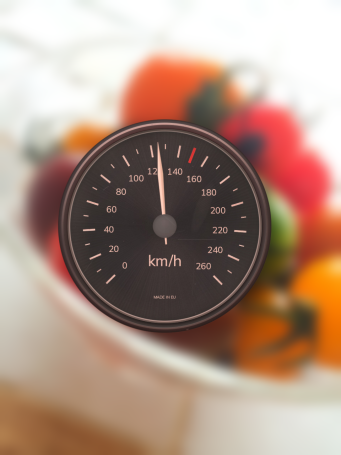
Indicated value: 125 km/h
